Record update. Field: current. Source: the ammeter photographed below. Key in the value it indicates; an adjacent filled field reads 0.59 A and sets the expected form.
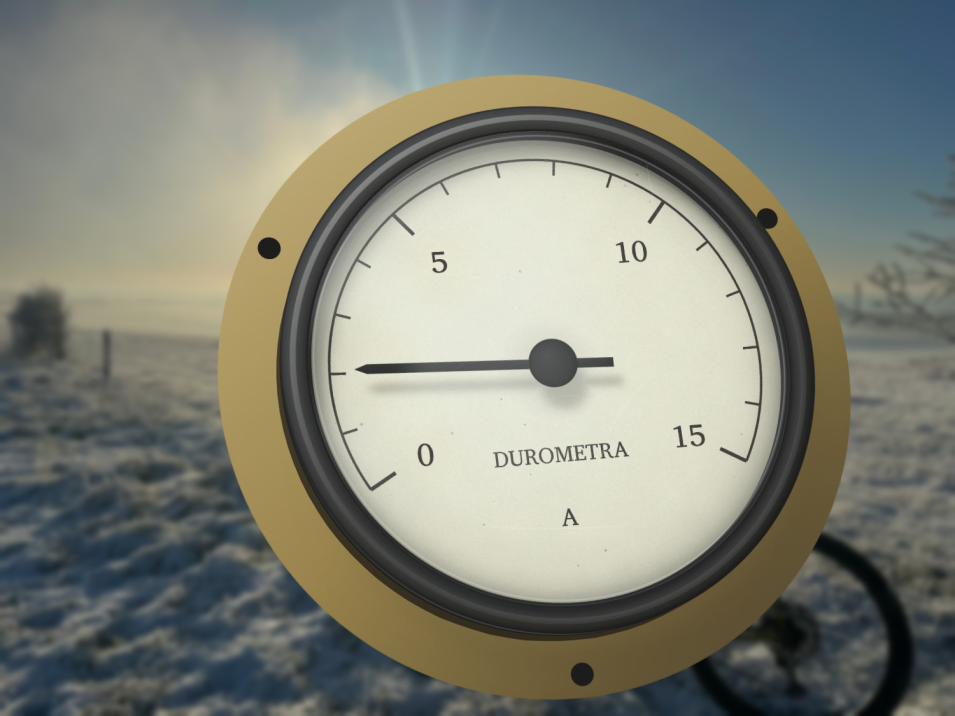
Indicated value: 2 A
